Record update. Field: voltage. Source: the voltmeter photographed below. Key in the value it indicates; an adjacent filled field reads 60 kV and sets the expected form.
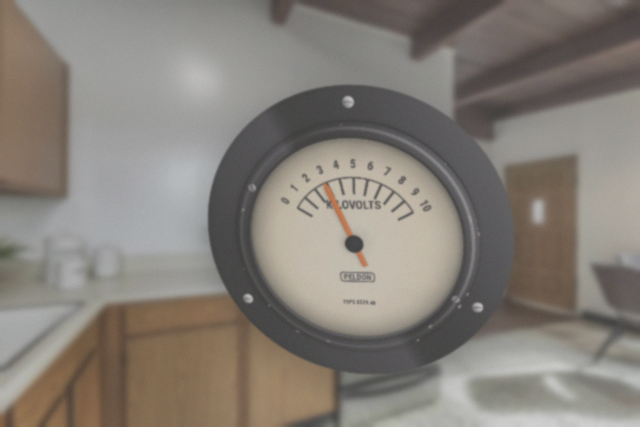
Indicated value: 3 kV
